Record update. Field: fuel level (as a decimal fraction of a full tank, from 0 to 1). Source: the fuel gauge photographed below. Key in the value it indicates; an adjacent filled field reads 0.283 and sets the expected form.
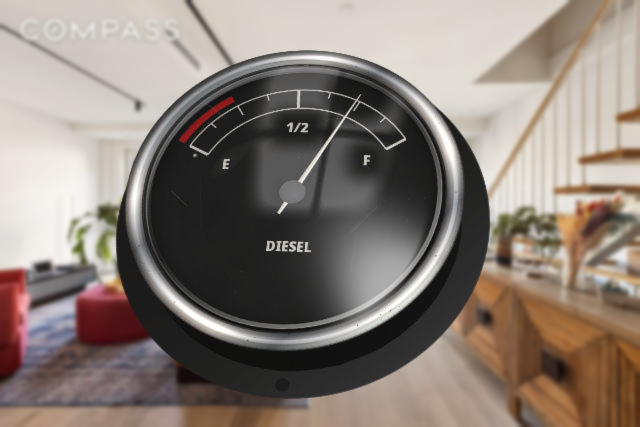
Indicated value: 0.75
